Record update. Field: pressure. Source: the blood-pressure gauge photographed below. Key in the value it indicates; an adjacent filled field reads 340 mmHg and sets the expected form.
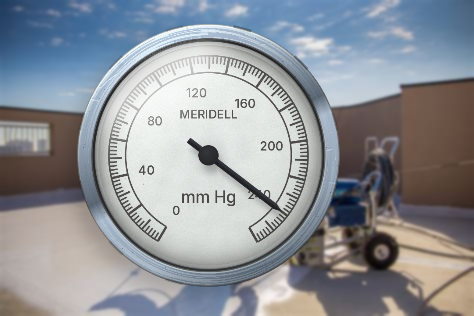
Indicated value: 240 mmHg
